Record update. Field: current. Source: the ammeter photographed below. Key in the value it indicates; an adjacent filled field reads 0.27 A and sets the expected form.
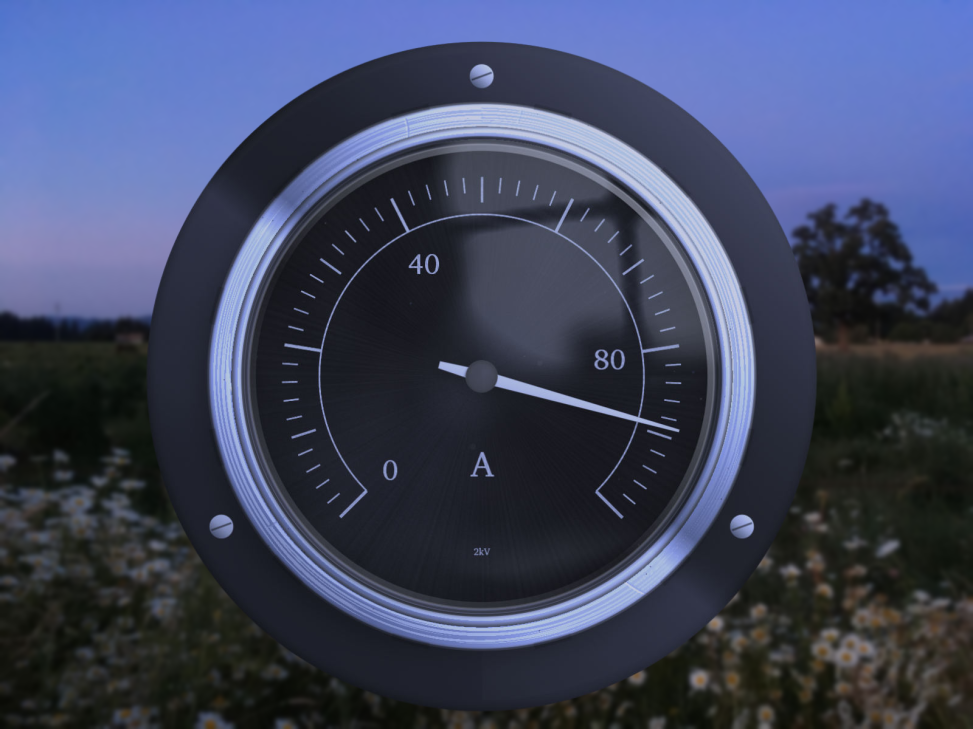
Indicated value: 89 A
